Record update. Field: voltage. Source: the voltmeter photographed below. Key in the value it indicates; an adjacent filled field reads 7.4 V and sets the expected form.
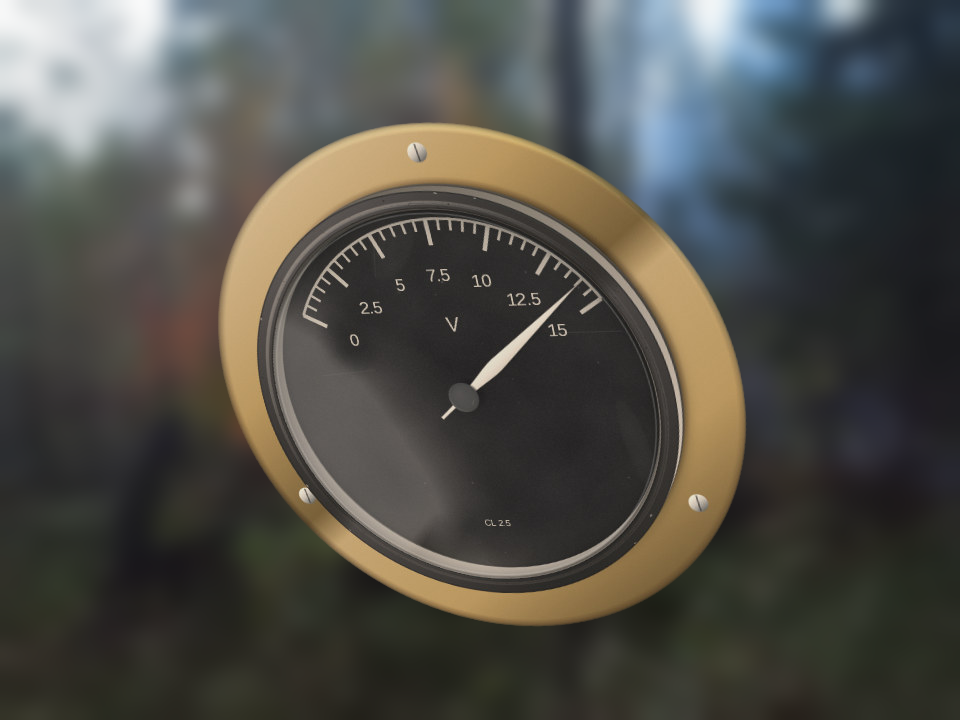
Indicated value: 14 V
